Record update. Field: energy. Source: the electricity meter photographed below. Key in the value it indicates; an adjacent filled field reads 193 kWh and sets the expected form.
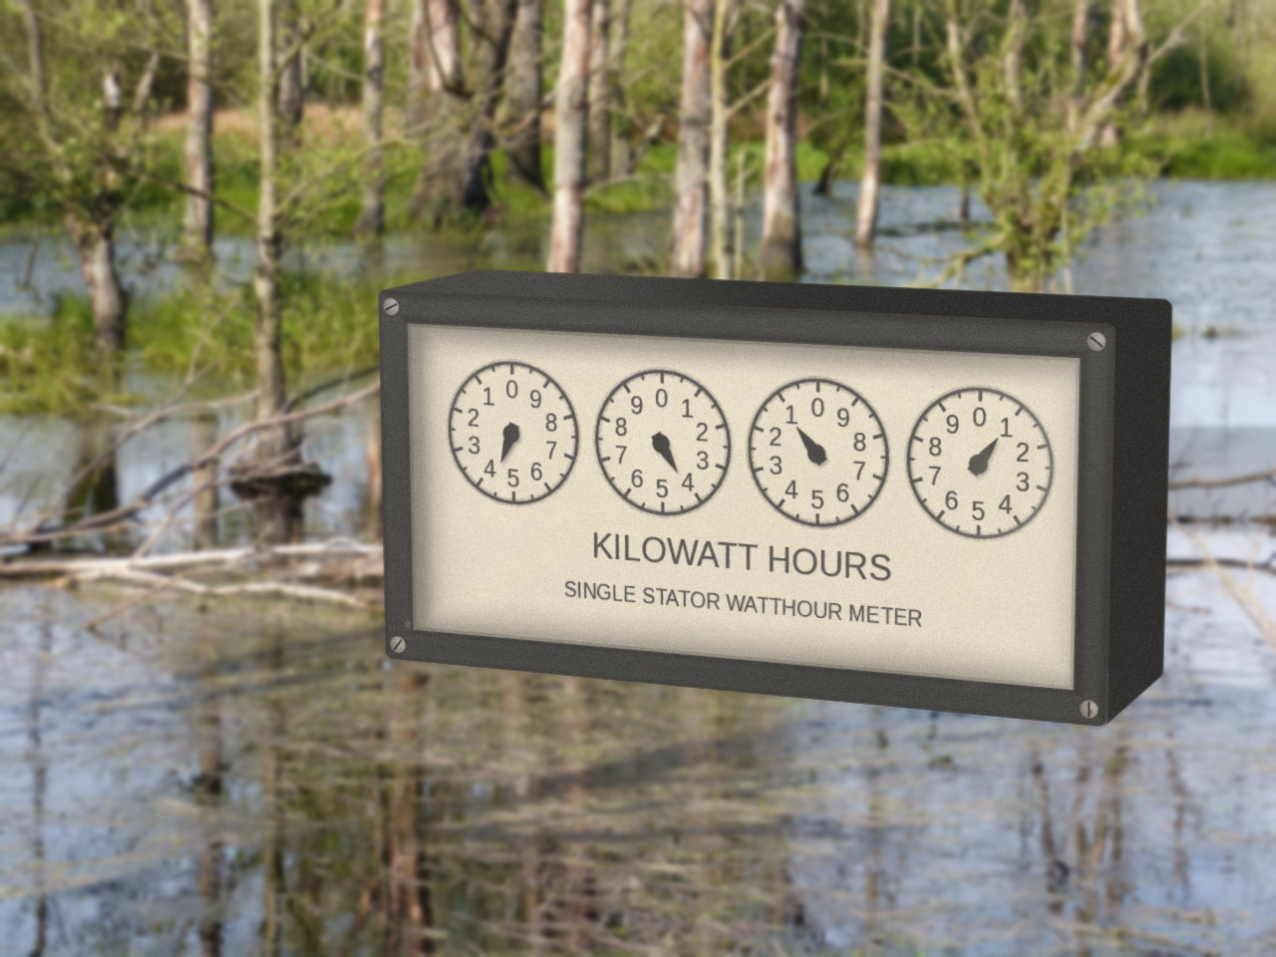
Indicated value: 4411 kWh
